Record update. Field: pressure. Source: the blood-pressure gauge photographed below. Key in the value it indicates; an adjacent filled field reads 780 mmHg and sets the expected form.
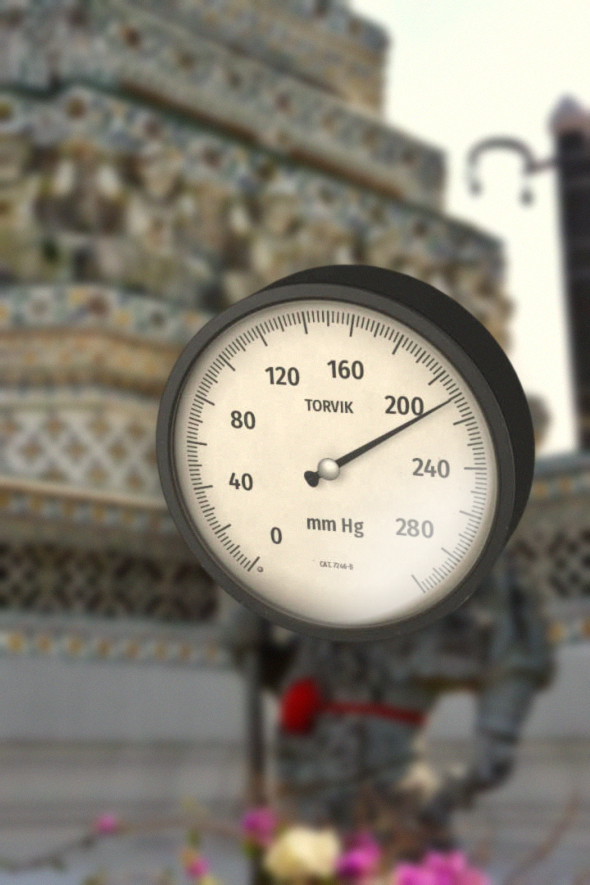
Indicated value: 210 mmHg
